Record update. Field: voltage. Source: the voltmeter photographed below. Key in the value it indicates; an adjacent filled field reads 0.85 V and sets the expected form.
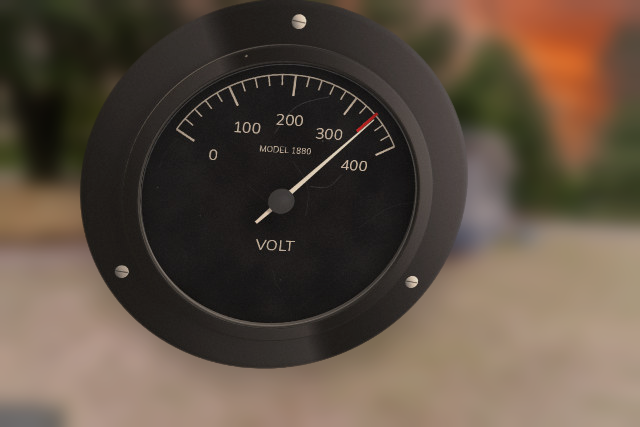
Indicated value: 340 V
